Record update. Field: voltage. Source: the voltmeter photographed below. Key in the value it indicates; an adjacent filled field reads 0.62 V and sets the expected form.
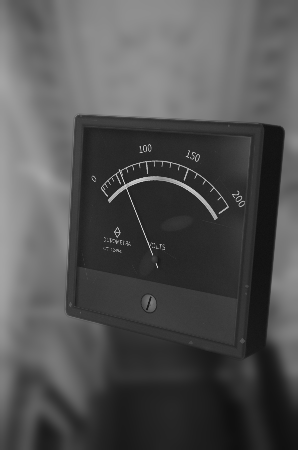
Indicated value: 60 V
